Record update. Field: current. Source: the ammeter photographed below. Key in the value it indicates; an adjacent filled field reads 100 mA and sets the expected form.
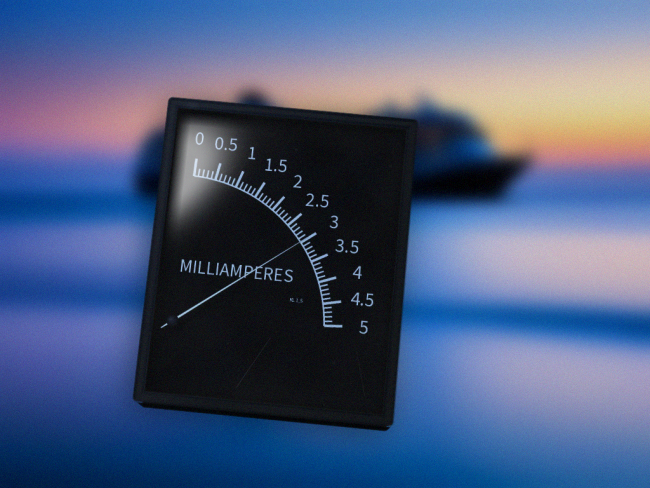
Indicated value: 3 mA
